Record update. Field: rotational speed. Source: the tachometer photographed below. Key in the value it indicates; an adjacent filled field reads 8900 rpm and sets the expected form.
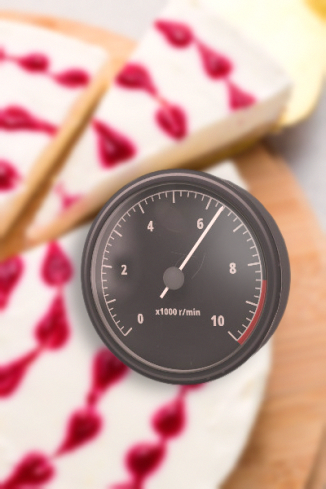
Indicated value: 6400 rpm
